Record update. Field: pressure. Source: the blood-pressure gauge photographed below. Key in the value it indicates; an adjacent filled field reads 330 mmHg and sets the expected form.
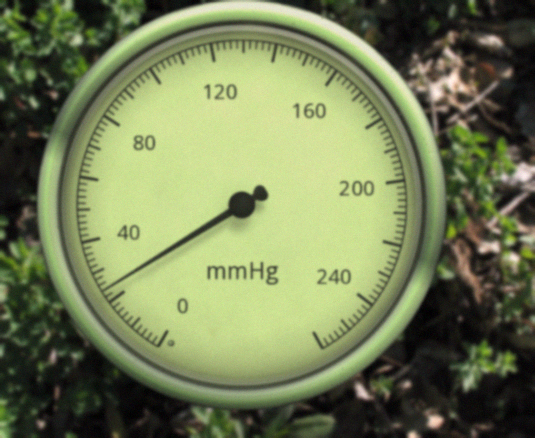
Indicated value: 24 mmHg
